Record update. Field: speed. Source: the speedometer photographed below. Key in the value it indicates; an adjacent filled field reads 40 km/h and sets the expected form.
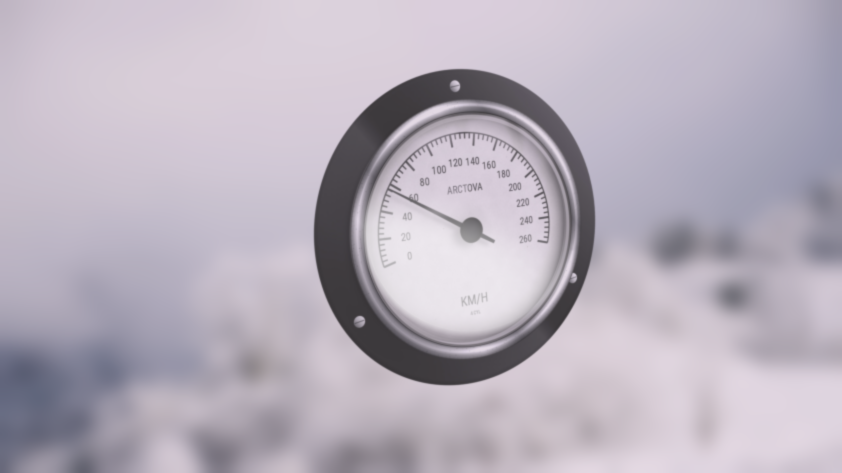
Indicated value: 56 km/h
